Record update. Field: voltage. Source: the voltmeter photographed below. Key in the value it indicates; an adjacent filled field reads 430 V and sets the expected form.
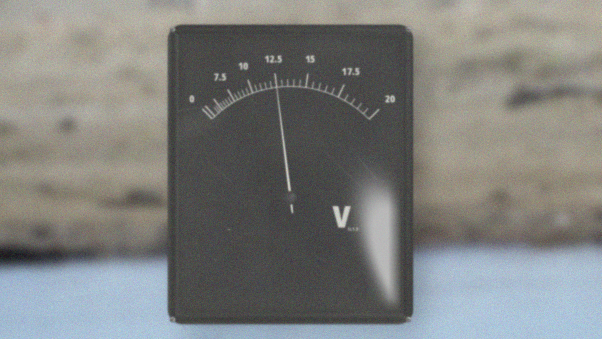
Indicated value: 12.5 V
